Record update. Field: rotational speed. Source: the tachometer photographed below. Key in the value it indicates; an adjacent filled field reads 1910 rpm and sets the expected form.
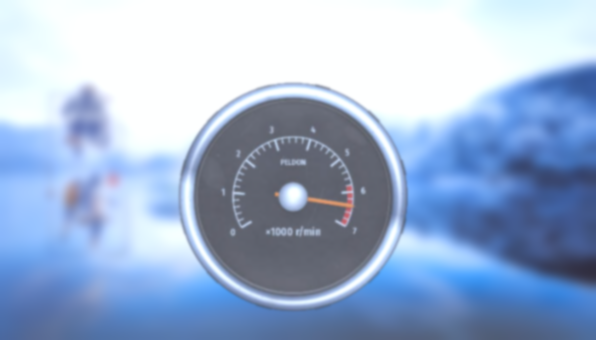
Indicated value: 6400 rpm
